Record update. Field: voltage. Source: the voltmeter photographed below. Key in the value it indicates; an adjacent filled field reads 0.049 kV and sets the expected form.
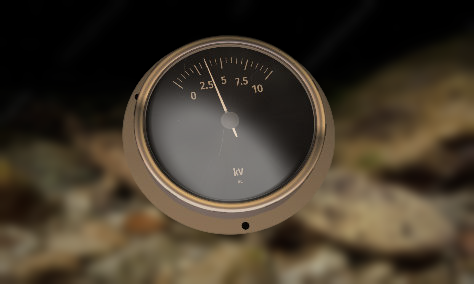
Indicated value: 3.5 kV
